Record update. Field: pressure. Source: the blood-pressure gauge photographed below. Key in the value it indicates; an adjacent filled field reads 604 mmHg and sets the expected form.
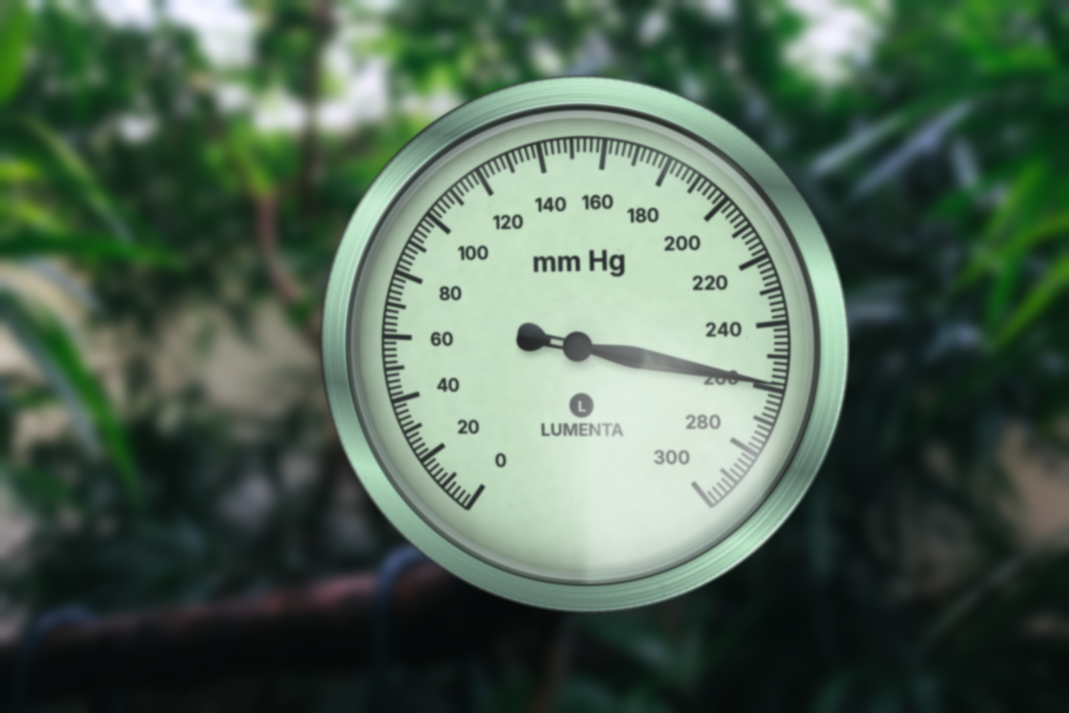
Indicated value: 258 mmHg
